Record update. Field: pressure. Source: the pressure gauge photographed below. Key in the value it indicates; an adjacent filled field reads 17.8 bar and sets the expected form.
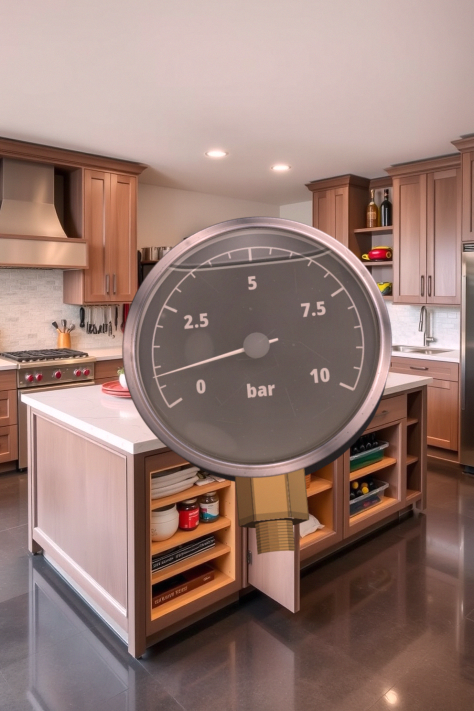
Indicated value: 0.75 bar
